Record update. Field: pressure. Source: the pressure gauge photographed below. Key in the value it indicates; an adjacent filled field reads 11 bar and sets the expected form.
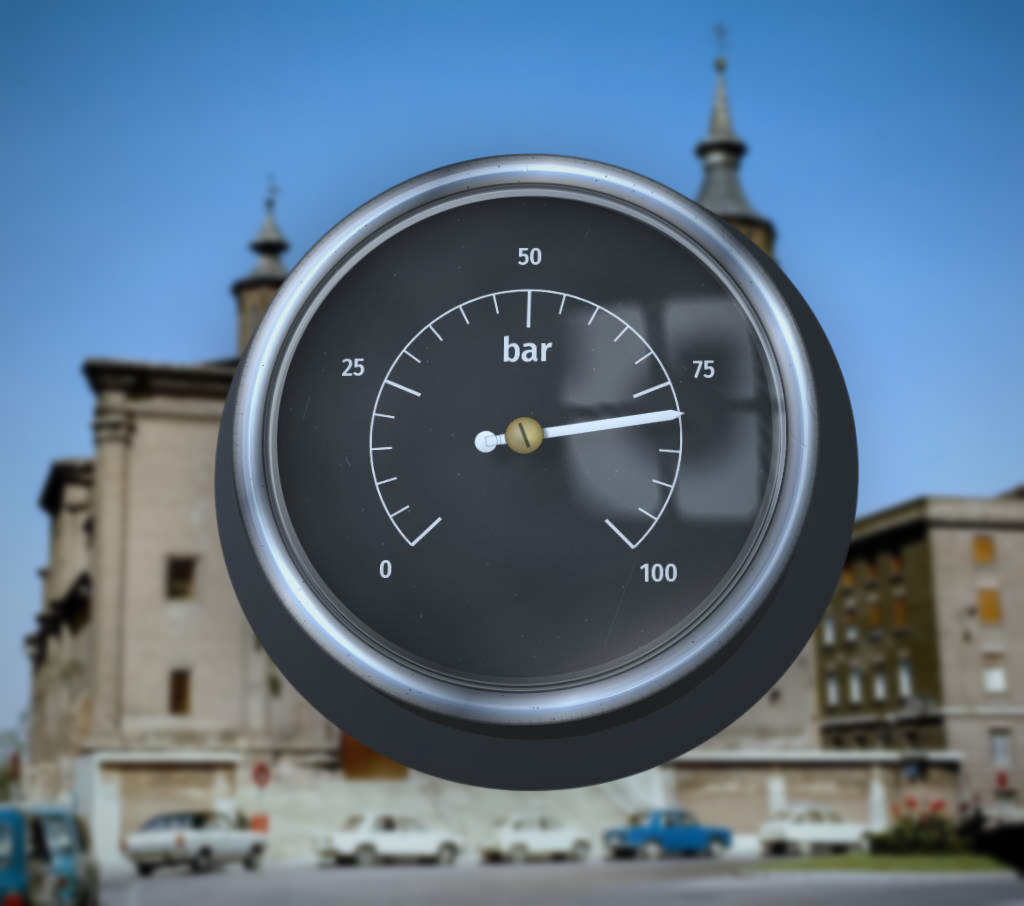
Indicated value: 80 bar
